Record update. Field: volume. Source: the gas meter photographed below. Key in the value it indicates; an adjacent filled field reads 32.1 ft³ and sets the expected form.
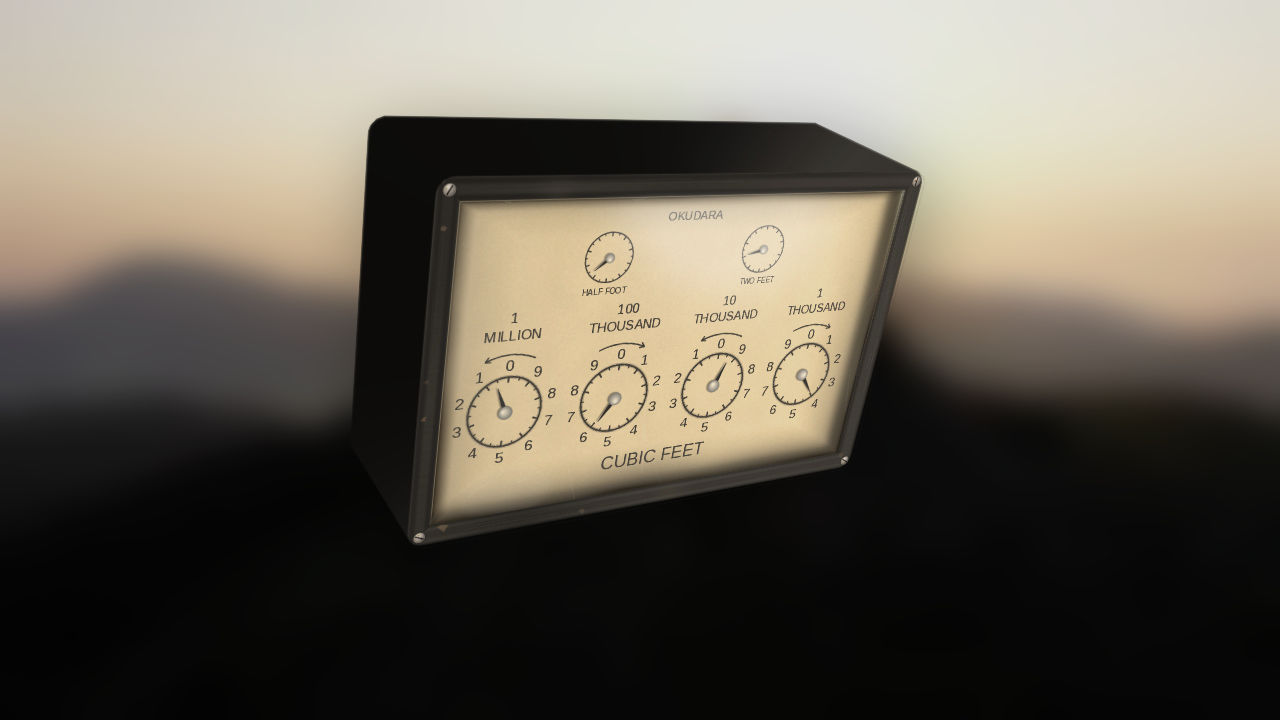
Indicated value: 59400 ft³
